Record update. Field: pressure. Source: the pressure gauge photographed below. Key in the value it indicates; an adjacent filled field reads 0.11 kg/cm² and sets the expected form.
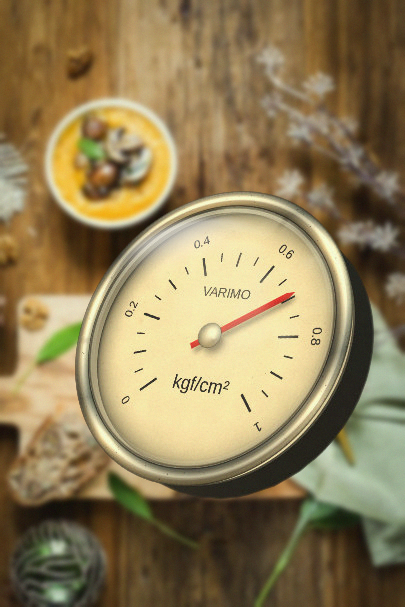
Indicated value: 0.7 kg/cm²
